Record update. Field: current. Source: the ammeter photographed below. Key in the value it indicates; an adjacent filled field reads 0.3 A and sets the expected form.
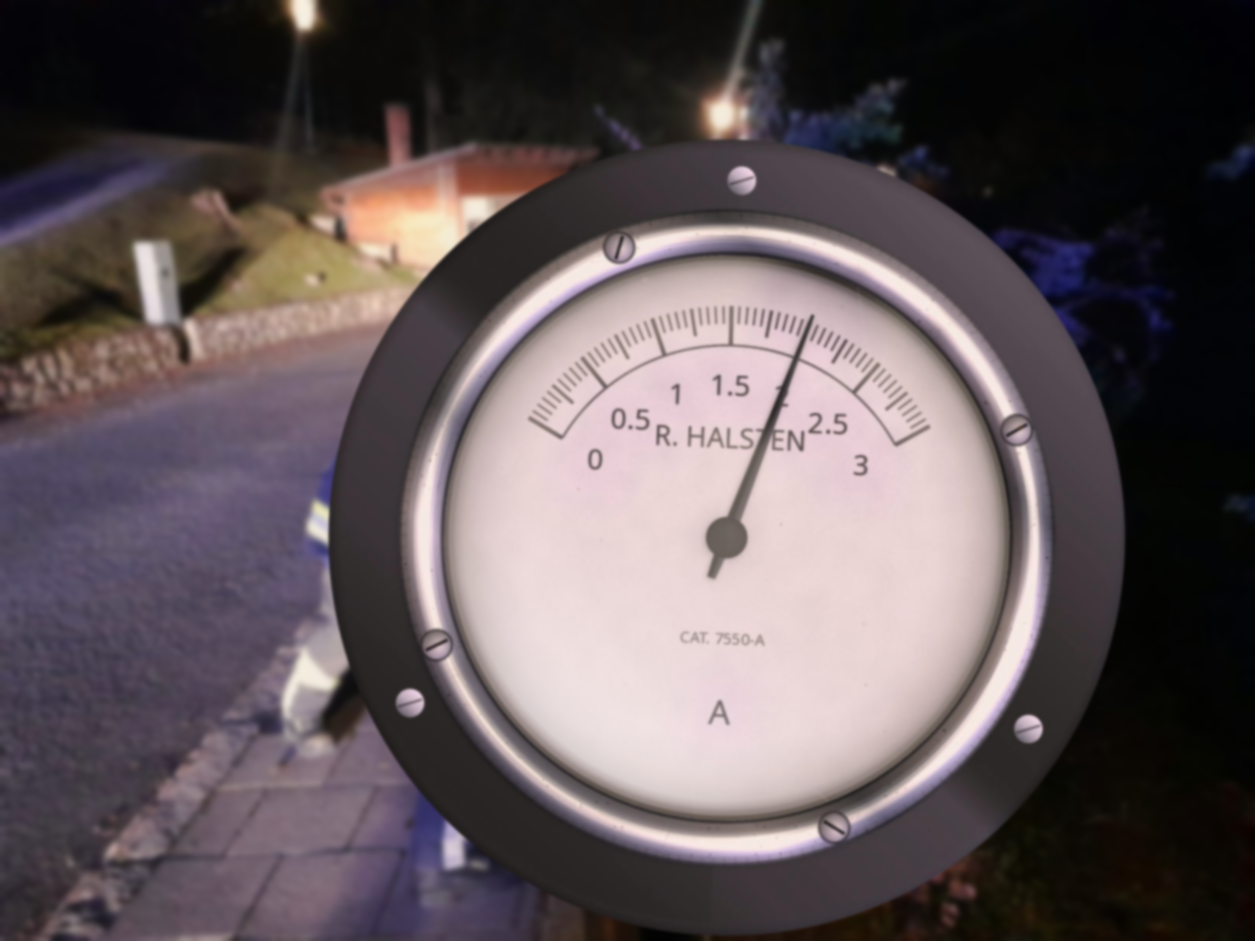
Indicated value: 2 A
